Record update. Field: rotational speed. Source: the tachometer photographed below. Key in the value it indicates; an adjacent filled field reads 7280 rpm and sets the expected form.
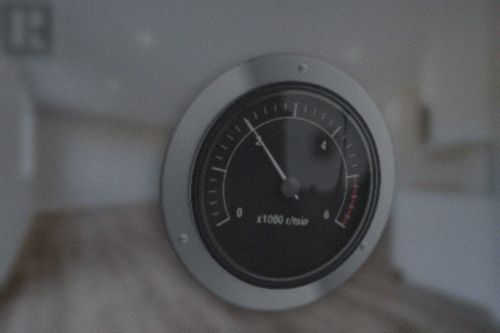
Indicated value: 2000 rpm
